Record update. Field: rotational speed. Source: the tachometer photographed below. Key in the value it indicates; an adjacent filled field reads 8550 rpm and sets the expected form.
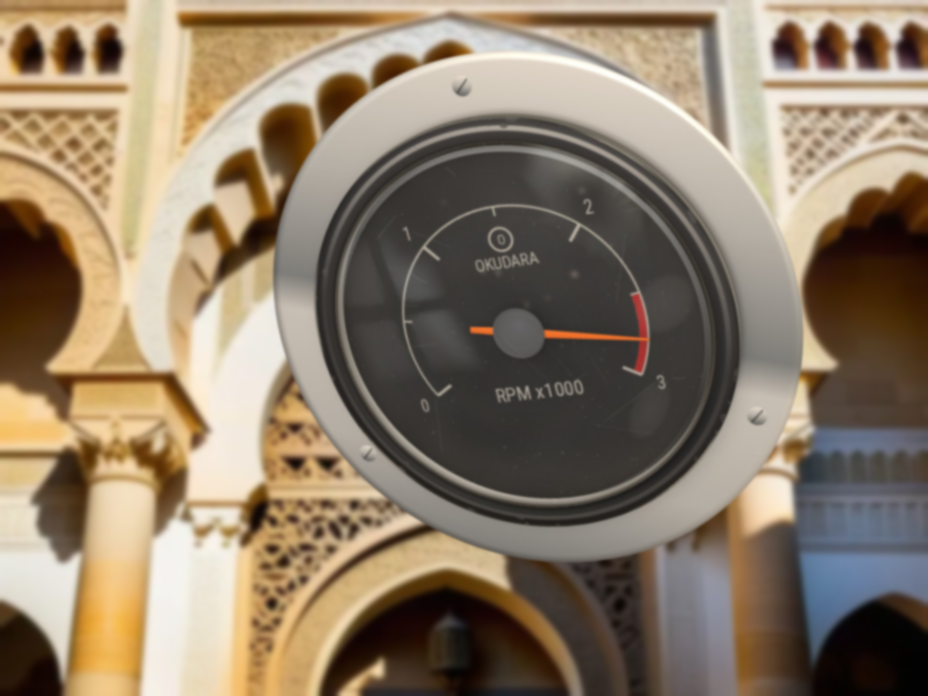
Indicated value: 2750 rpm
